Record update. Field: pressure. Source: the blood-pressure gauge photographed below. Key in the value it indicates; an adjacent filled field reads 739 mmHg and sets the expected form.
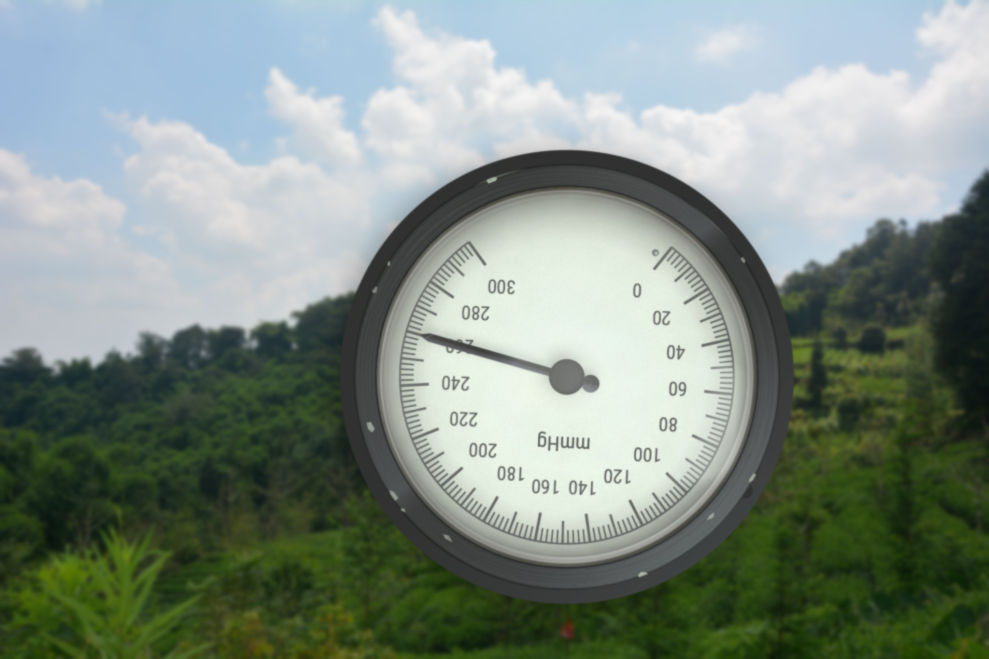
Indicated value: 260 mmHg
